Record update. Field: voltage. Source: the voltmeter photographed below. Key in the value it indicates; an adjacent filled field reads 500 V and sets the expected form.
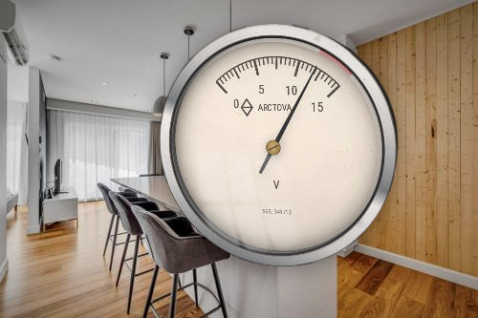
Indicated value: 12 V
